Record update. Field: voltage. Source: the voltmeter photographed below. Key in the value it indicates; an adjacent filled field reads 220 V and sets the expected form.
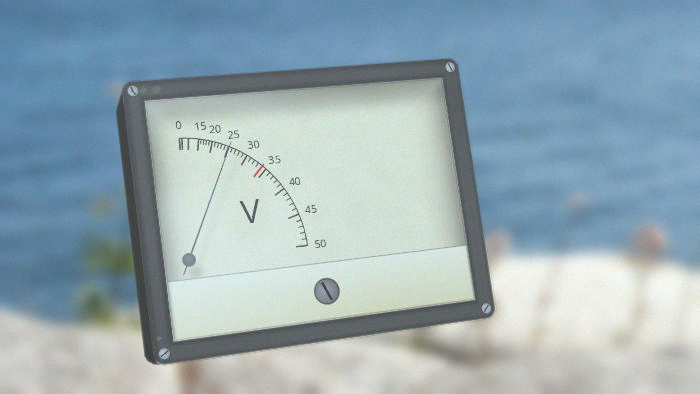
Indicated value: 25 V
